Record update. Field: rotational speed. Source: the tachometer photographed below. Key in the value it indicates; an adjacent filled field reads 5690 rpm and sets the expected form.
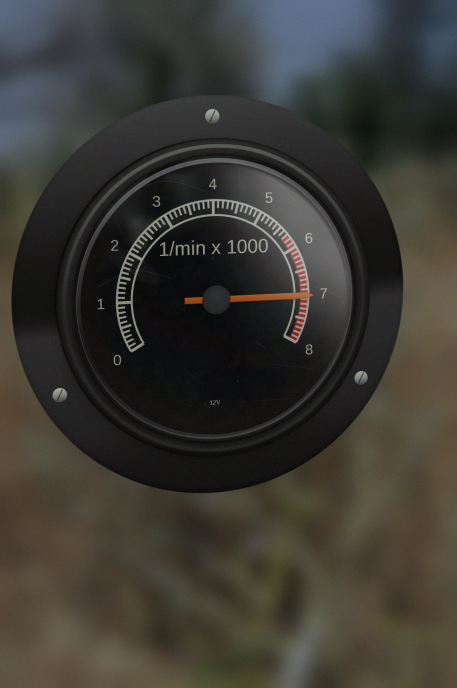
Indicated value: 7000 rpm
